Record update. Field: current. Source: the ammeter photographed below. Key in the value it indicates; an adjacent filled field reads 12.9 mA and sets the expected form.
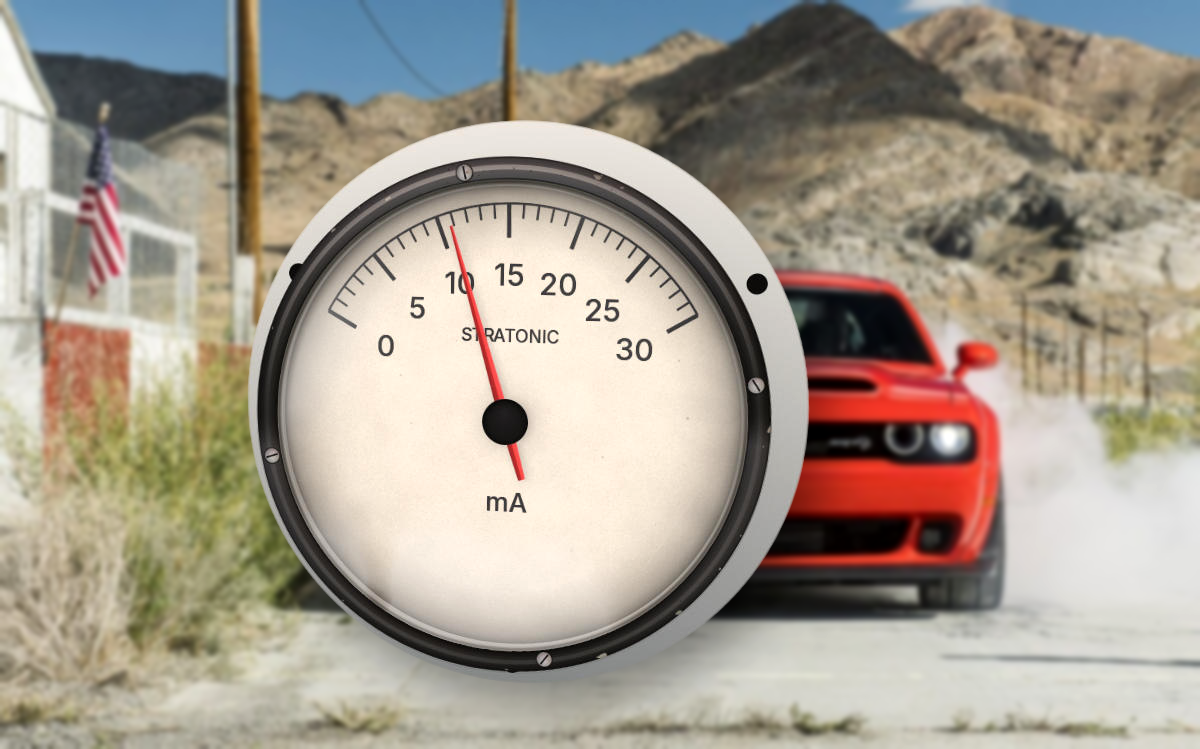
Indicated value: 11 mA
